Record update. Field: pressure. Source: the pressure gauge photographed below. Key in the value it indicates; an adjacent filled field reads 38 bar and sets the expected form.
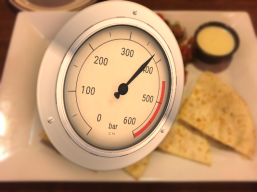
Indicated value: 375 bar
